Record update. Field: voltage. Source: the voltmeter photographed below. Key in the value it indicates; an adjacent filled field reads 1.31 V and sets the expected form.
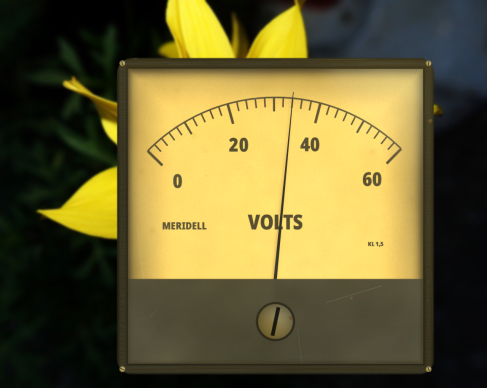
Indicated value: 34 V
